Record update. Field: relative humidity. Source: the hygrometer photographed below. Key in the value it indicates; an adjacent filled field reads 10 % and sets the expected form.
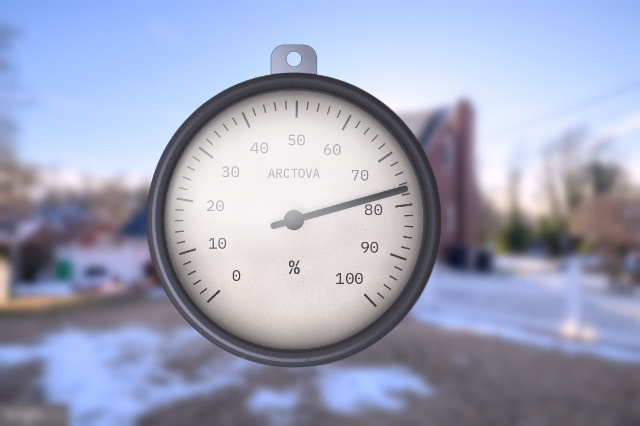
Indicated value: 77 %
